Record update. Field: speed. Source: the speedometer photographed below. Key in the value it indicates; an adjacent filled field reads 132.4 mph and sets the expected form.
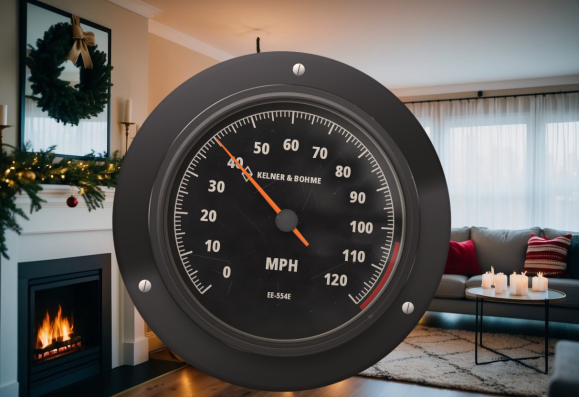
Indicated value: 40 mph
